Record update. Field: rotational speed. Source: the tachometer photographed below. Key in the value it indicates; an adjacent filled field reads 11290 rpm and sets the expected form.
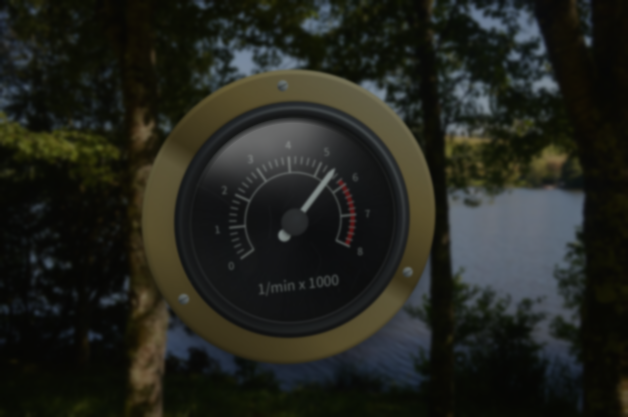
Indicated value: 5400 rpm
